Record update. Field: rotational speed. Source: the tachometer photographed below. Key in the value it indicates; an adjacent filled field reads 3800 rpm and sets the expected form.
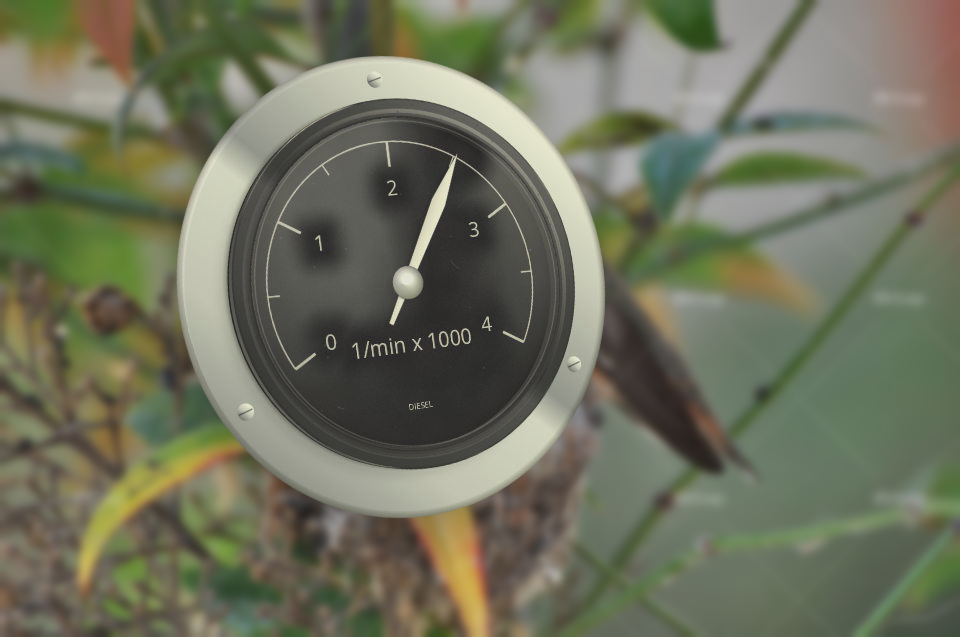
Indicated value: 2500 rpm
